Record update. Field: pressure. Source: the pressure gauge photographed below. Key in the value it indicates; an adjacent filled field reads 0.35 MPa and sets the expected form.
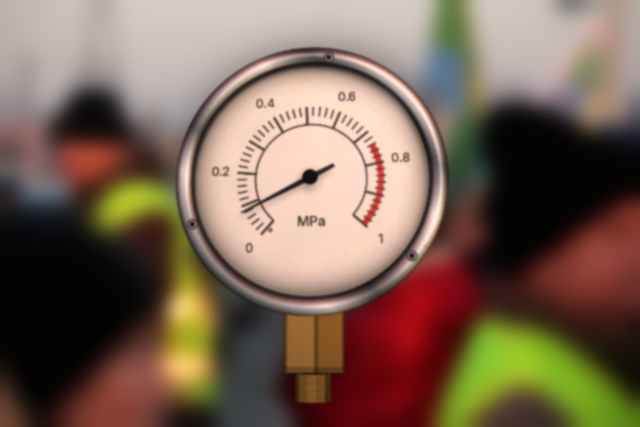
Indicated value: 0.08 MPa
